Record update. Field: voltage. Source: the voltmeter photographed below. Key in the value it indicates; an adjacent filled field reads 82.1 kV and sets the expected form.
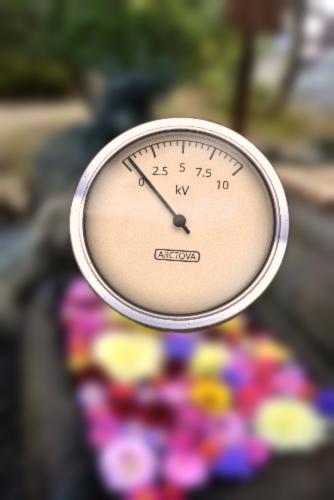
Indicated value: 0.5 kV
